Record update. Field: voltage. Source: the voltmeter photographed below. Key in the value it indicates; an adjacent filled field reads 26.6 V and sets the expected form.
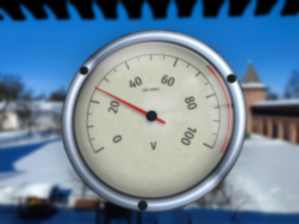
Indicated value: 25 V
